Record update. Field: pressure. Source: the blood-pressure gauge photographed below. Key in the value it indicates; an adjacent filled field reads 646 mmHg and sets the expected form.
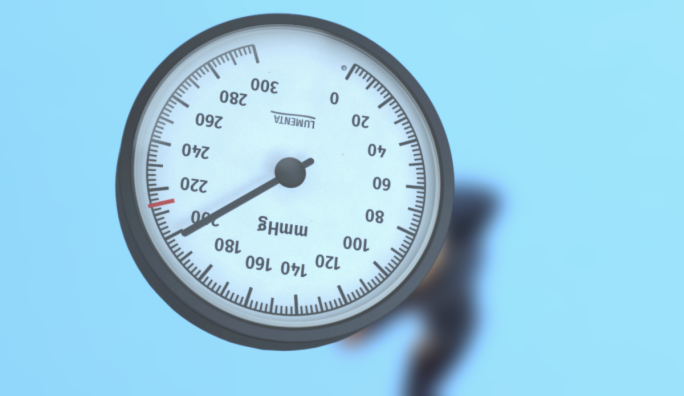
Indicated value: 198 mmHg
